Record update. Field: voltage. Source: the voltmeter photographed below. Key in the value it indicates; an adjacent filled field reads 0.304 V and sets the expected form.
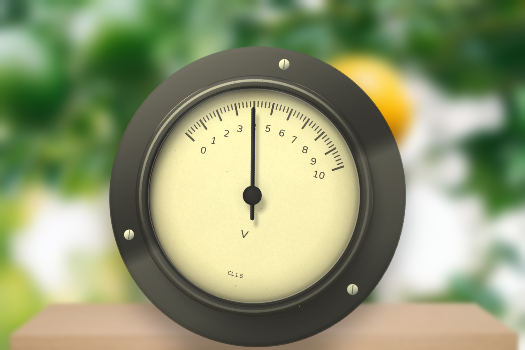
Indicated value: 4 V
